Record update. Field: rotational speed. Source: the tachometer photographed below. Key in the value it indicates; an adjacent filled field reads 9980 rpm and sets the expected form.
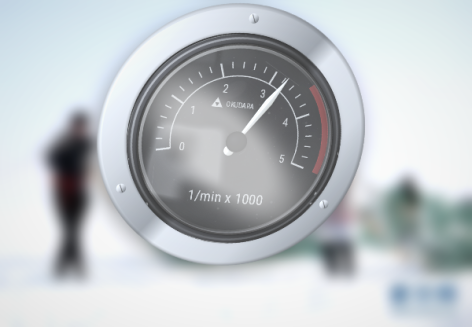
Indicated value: 3200 rpm
